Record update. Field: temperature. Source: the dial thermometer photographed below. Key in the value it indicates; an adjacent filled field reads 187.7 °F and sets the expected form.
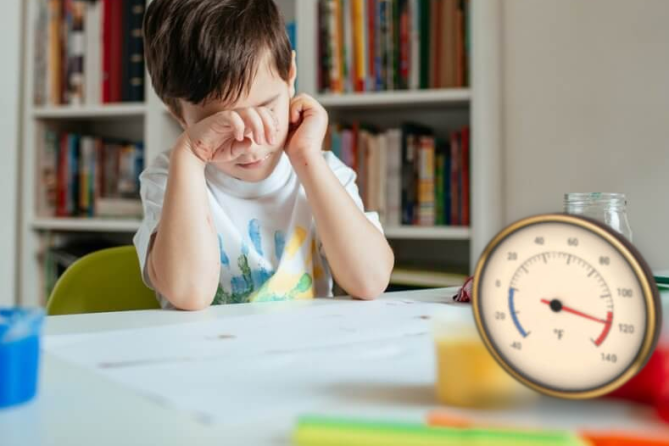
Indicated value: 120 °F
